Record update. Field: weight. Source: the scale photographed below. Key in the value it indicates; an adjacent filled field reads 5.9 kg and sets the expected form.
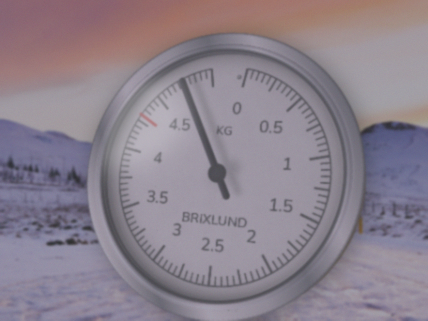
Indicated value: 4.75 kg
